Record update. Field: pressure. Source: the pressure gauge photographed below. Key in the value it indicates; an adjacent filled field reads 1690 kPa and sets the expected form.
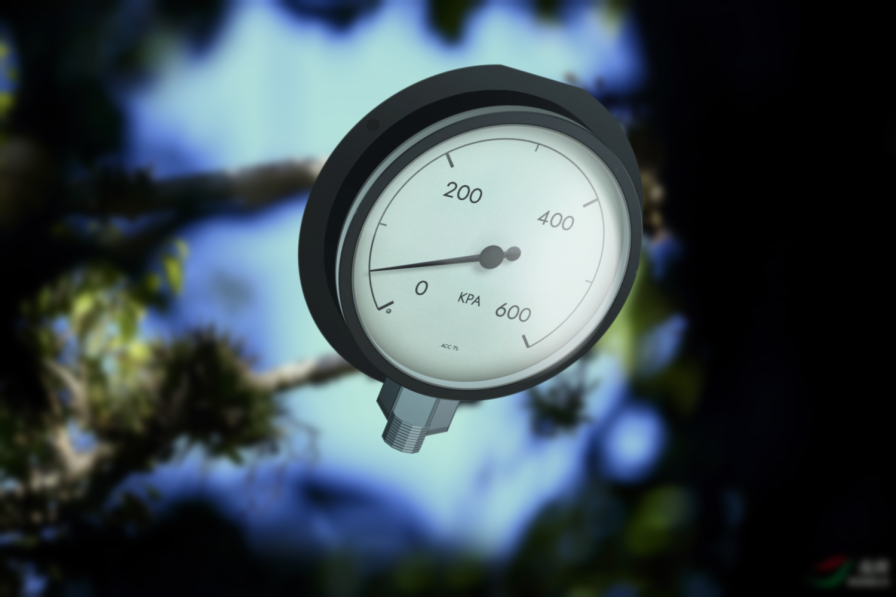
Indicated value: 50 kPa
